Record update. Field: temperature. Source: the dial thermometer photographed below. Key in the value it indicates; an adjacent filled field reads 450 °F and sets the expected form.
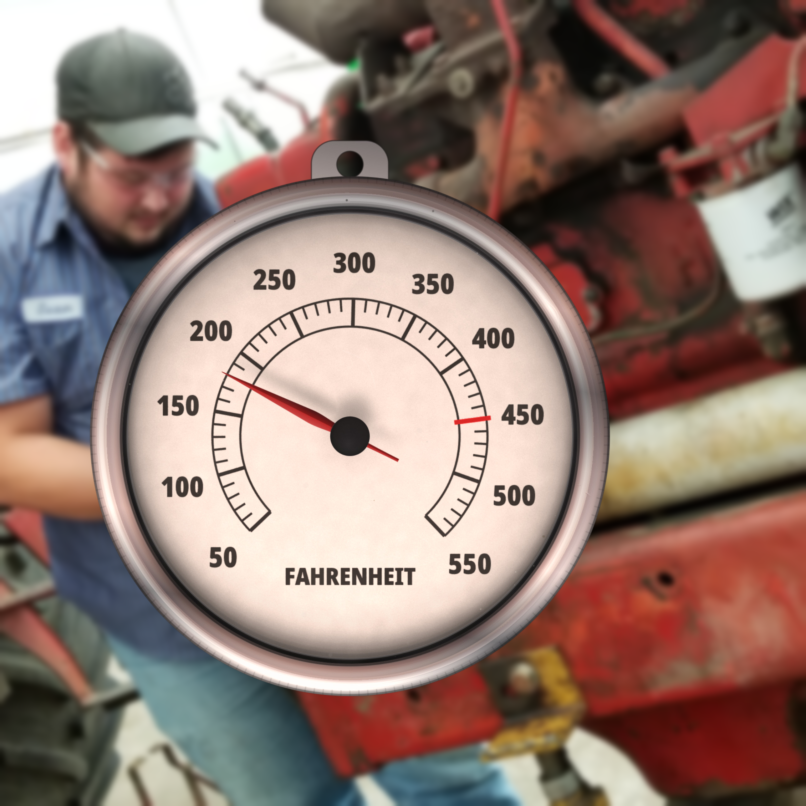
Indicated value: 180 °F
